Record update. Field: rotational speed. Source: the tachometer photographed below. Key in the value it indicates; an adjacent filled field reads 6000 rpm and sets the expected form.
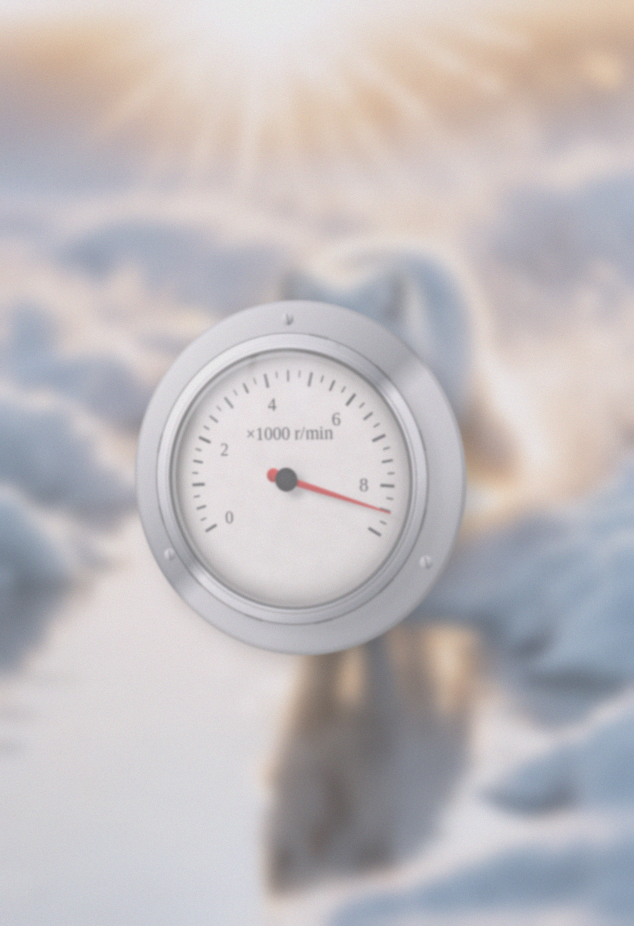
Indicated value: 8500 rpm
